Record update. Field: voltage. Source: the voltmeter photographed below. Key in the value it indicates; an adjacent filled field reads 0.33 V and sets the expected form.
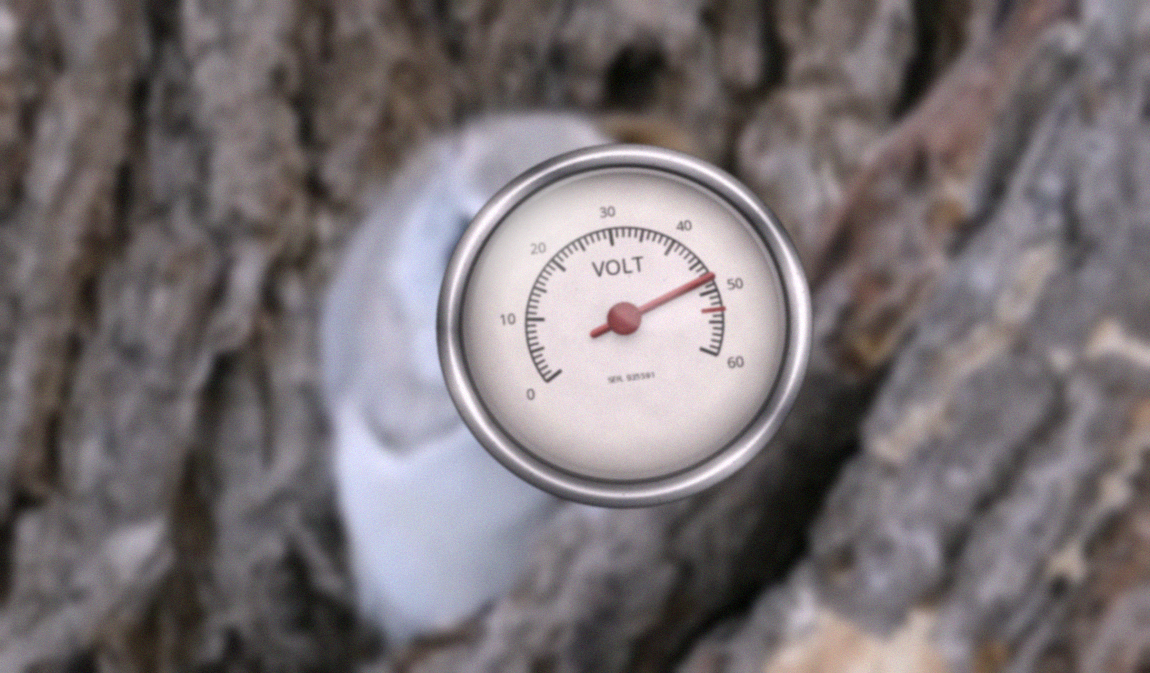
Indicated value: 48 V
